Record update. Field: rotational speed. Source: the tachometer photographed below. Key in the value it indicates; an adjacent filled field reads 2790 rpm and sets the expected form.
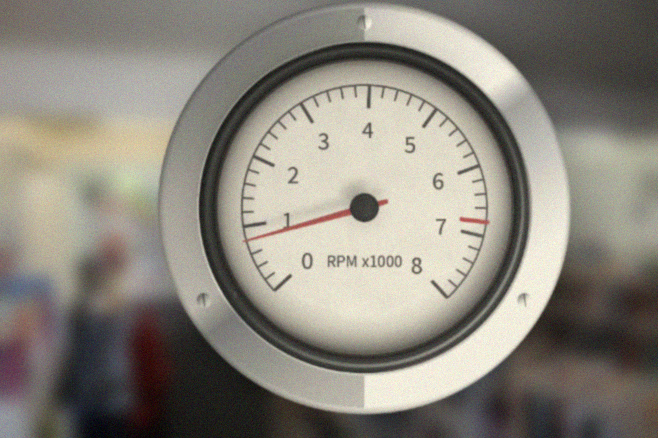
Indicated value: 800 rpm
